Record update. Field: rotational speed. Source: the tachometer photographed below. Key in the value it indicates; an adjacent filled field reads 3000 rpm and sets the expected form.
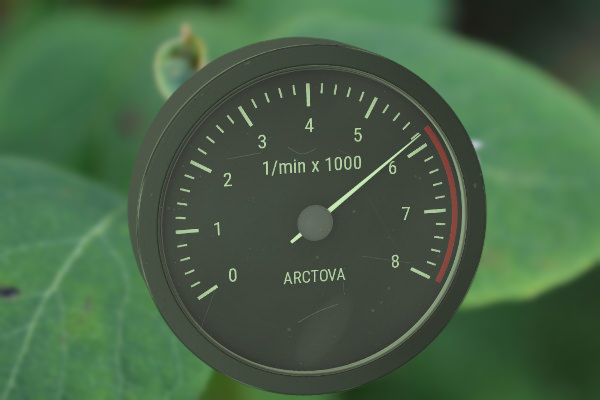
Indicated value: 5800 rpm
